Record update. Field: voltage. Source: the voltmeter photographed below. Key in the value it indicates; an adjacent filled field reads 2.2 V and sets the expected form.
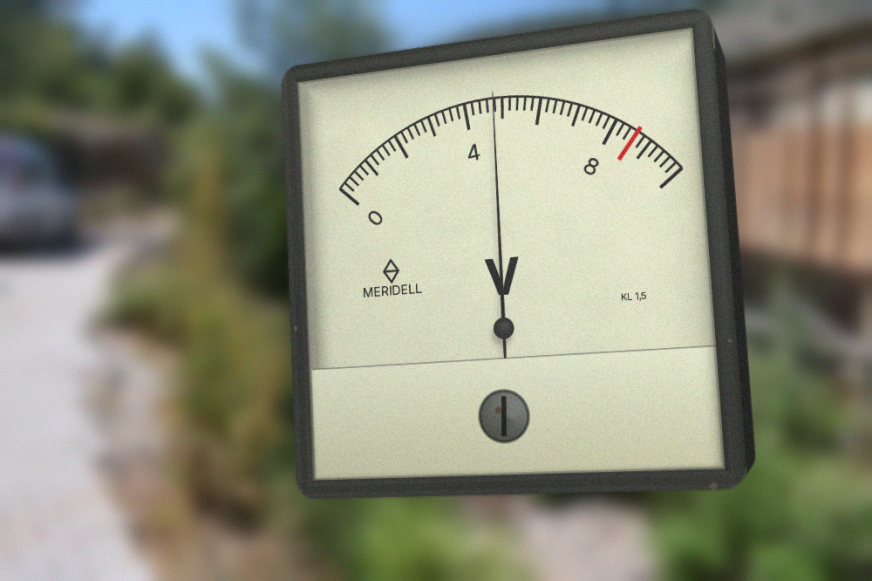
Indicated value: 4.8 V
